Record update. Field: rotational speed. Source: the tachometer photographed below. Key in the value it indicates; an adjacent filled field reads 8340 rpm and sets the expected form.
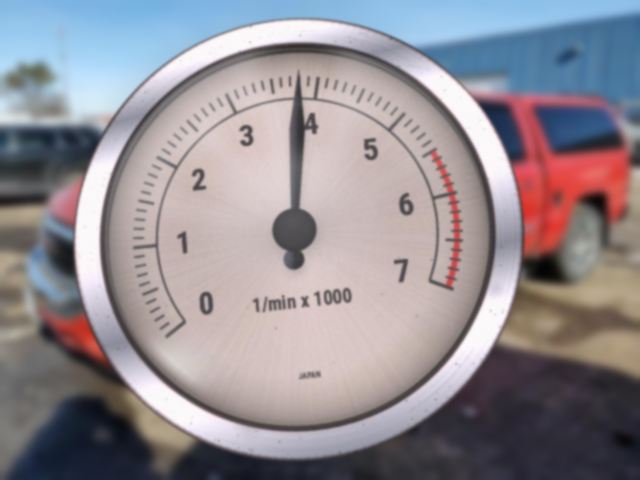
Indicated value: 3800 rpm
